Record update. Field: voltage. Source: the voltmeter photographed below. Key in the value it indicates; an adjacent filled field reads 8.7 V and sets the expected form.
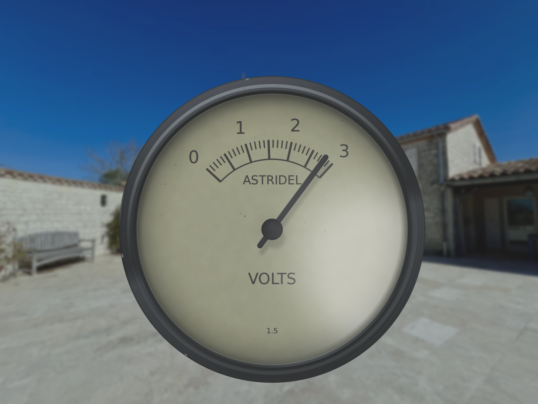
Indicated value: 2.8 V
